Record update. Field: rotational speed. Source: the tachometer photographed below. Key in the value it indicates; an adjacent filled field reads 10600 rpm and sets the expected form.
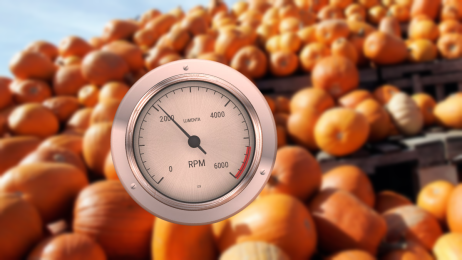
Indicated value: 2100 rpm
